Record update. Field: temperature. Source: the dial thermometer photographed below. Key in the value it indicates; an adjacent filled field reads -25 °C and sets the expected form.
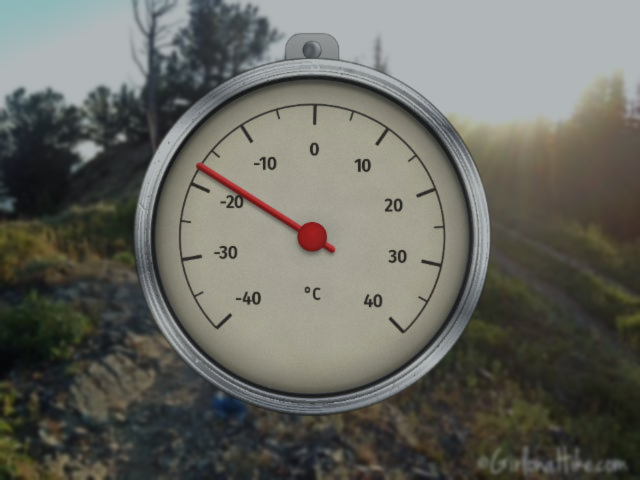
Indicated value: -17.5 °C
